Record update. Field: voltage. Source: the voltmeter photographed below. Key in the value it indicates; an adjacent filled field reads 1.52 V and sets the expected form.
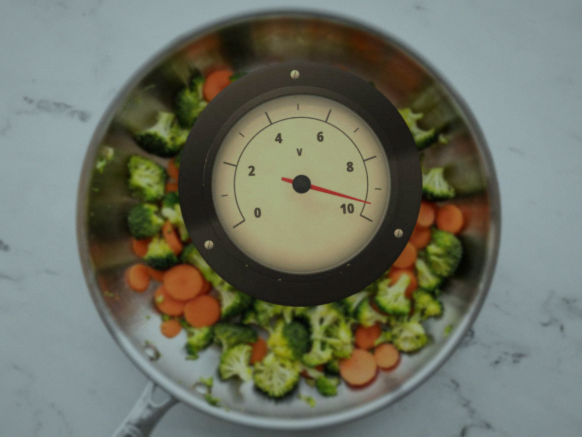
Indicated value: 9.5 V
